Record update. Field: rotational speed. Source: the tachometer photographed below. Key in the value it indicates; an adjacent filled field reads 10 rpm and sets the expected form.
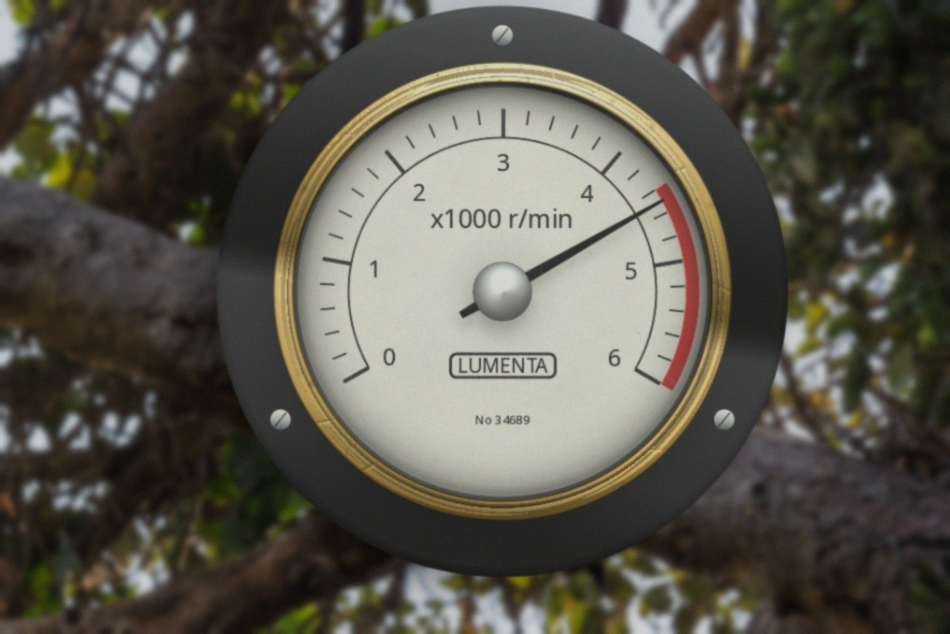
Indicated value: 4500 rpm
